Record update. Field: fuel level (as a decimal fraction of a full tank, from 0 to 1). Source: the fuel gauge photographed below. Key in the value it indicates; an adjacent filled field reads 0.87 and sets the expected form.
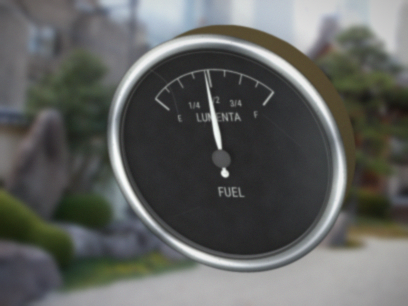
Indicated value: 0.5
